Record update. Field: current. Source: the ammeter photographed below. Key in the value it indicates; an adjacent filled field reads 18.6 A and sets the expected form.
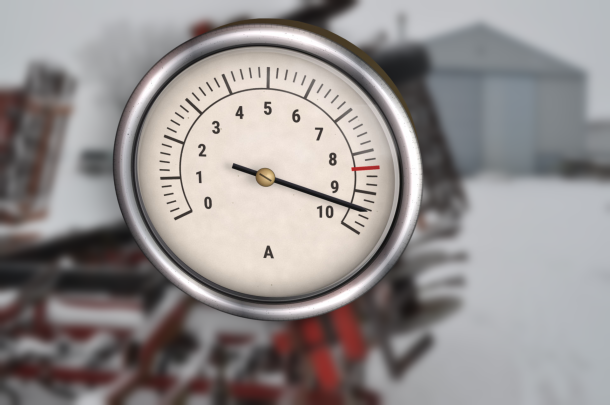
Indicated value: 9.4 A
